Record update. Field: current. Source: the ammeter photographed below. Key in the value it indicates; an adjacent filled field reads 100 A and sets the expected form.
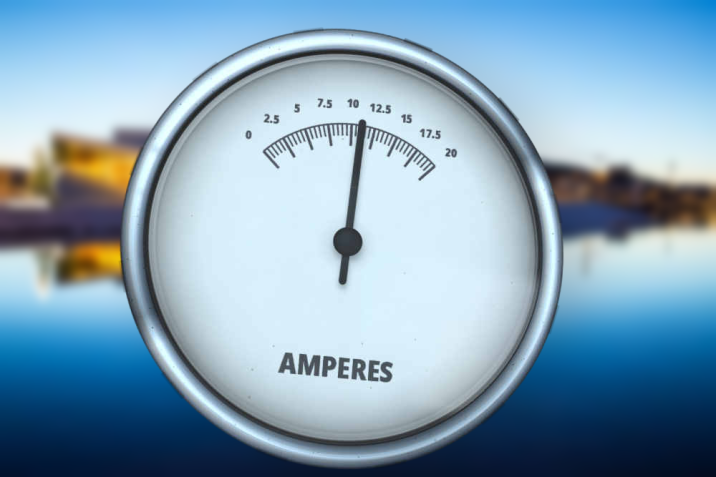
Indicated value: 11 A
